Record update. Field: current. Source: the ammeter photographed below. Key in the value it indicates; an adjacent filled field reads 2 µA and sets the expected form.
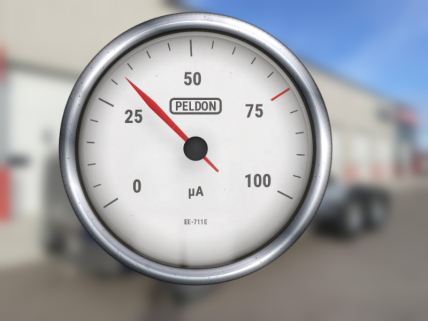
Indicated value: 32.5 µA
